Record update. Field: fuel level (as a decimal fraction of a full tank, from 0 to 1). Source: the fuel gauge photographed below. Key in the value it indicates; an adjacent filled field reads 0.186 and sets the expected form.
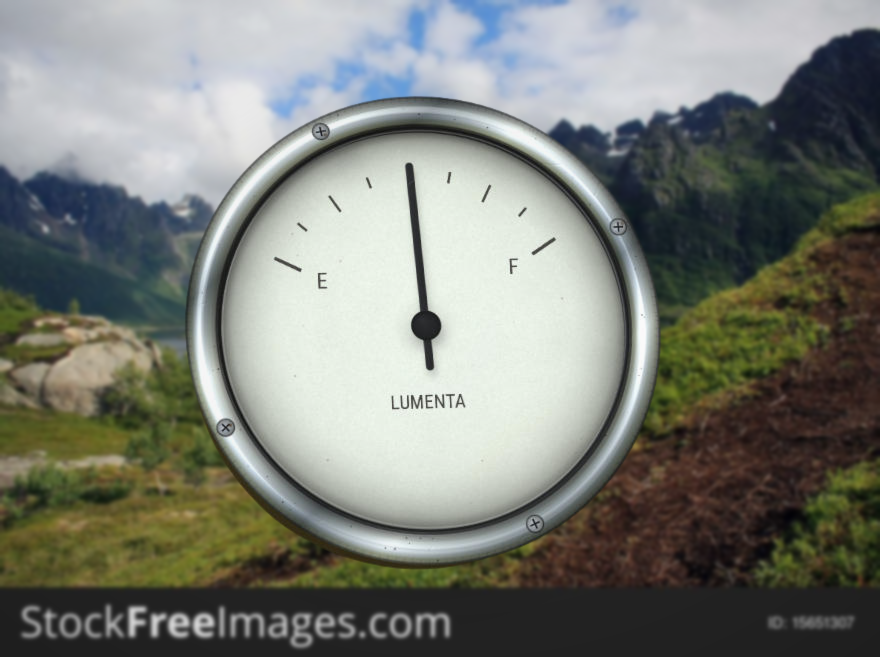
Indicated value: 0.5
